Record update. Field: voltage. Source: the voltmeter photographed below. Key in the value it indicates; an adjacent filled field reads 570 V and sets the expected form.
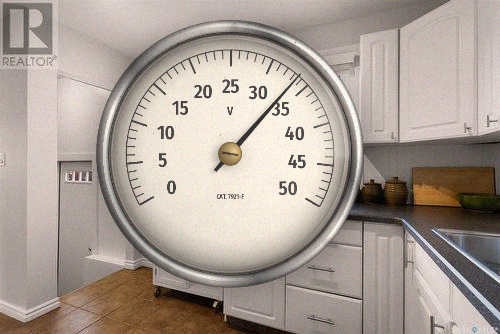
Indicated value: 33.5 V
